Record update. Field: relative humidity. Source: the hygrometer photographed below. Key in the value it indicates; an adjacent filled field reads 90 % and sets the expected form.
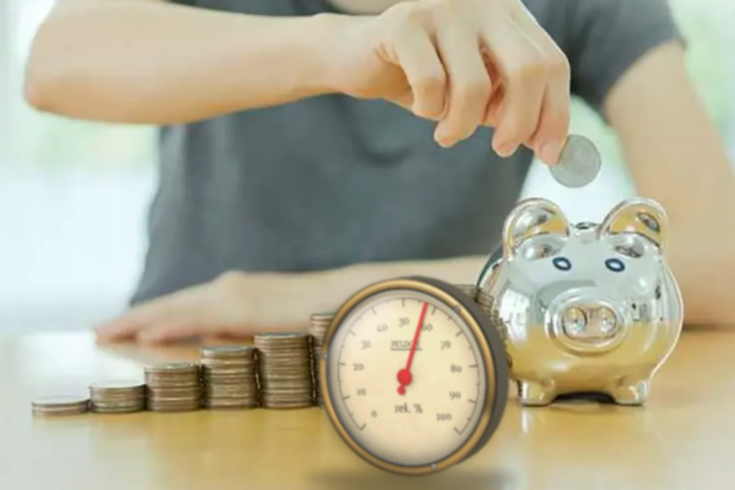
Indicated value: 57.5 %
